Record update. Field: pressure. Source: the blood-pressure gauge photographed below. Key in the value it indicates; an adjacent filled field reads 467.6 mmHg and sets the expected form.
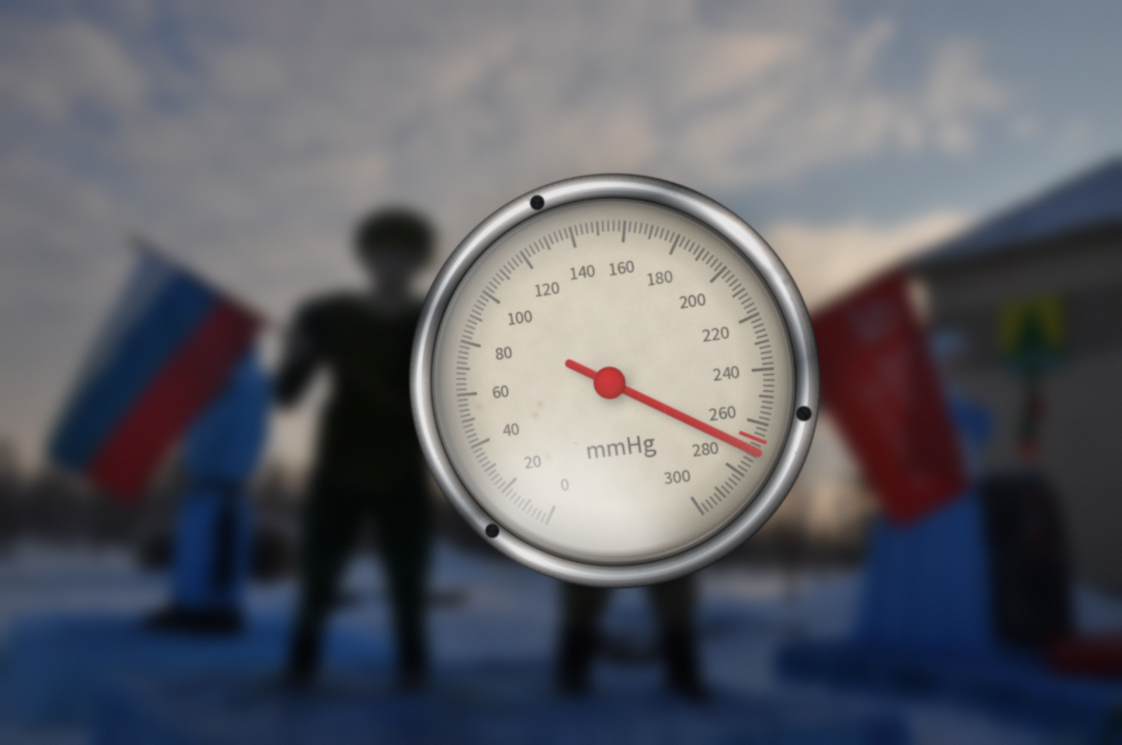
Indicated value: 270 mmHg
